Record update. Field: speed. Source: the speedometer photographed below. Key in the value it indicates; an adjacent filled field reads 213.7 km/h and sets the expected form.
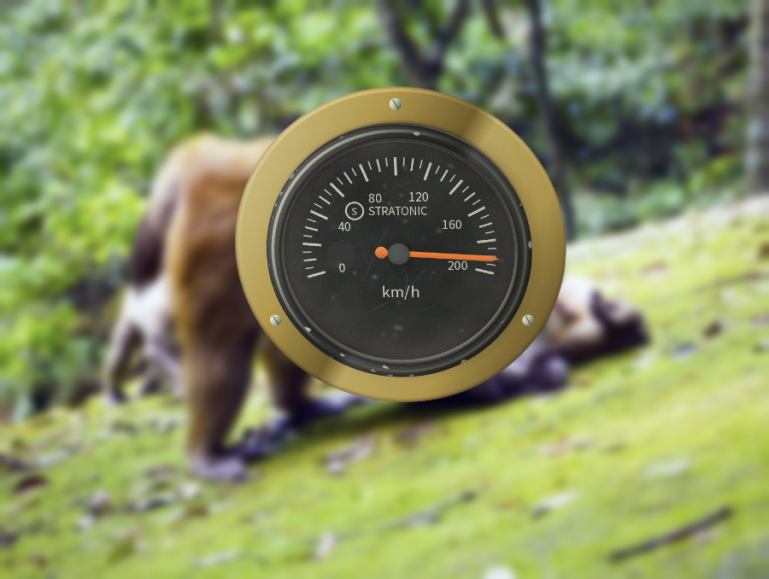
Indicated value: 190 km/h
